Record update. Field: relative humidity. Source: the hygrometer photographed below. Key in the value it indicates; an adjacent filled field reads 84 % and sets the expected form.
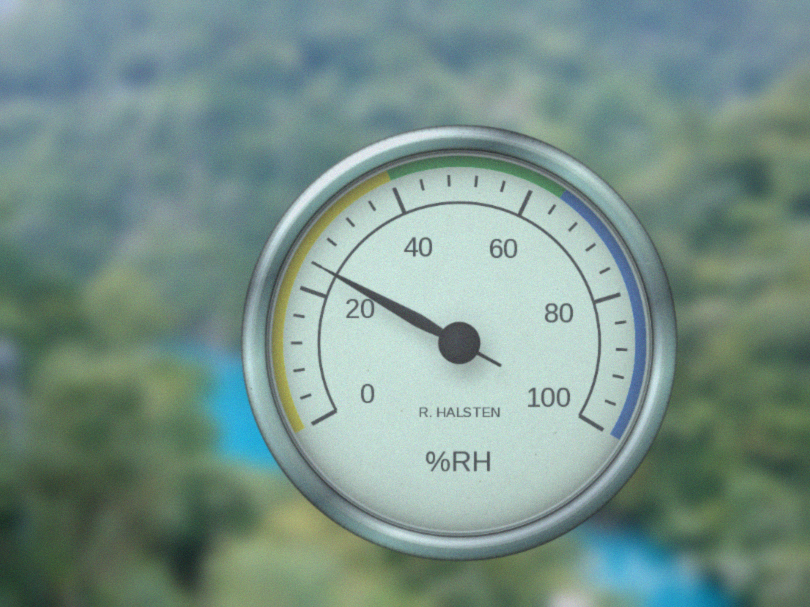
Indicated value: 24 %
